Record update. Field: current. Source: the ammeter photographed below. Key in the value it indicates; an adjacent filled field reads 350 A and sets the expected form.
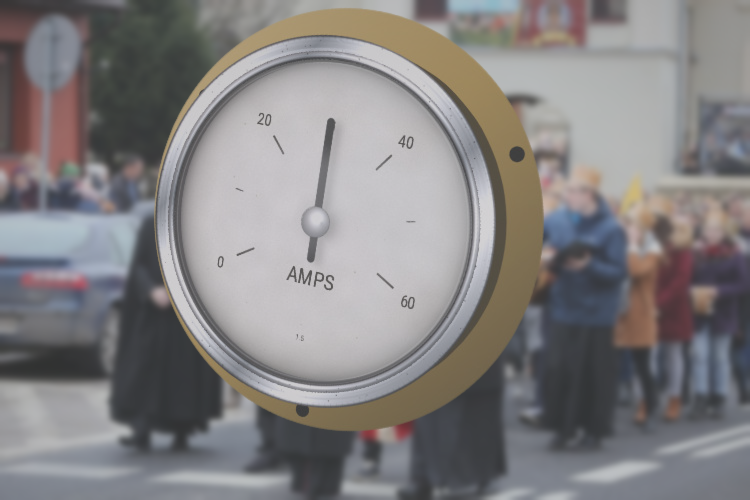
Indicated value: 30 A
